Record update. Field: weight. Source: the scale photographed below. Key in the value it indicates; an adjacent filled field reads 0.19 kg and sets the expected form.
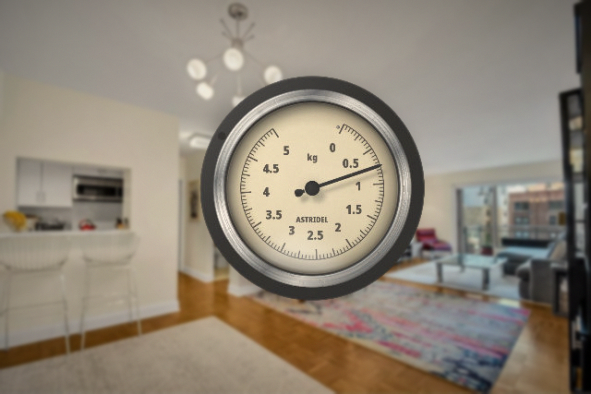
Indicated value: 0.75 kg
